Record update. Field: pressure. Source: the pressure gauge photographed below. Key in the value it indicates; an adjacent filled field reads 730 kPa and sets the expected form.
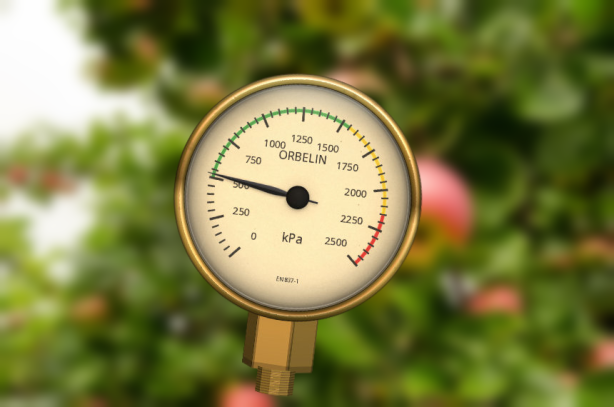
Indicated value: 525 kPa
